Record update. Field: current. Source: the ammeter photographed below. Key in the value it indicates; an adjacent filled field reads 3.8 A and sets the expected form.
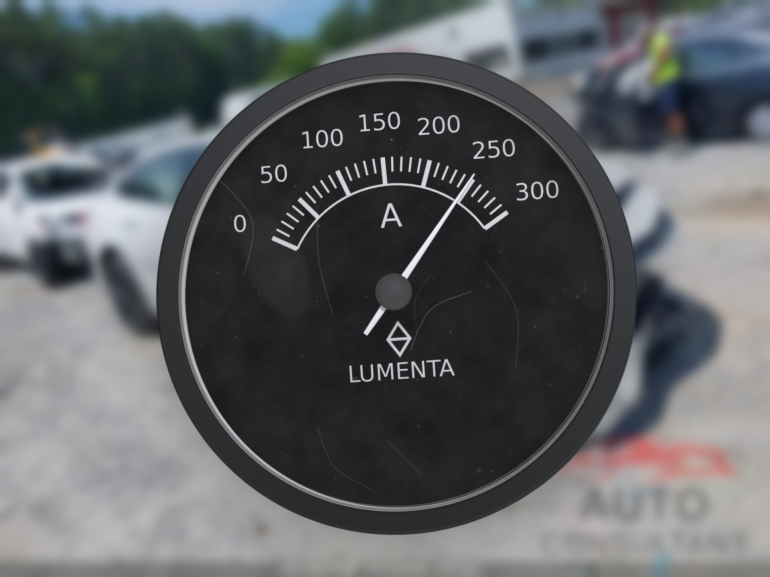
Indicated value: 250 A
